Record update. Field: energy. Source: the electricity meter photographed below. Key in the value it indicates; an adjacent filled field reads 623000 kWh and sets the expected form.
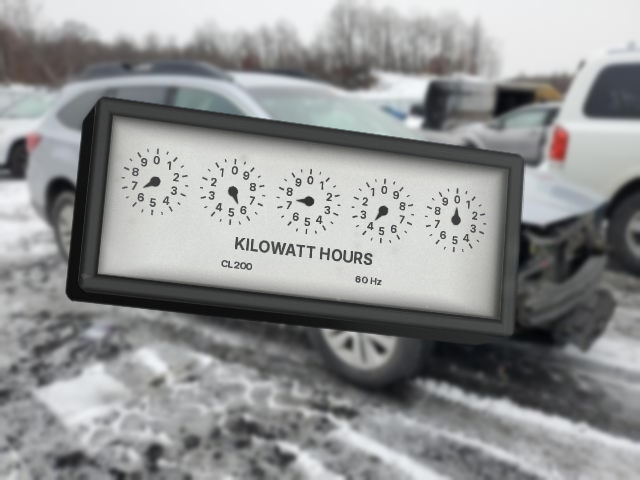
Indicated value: 65740 kWh
